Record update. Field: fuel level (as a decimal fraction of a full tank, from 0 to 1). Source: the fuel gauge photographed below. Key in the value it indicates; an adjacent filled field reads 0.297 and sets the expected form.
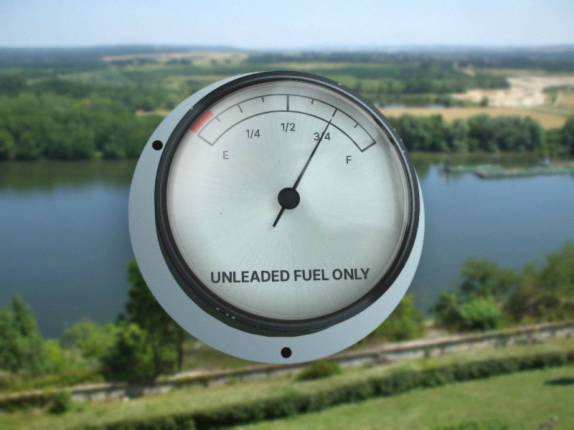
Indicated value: 0.75
